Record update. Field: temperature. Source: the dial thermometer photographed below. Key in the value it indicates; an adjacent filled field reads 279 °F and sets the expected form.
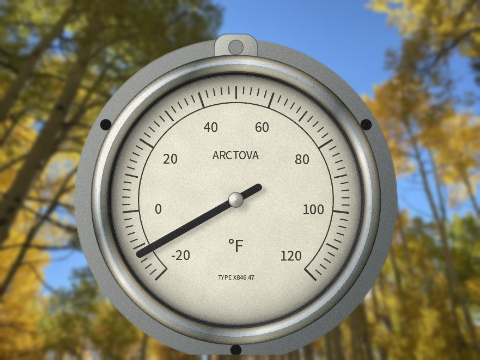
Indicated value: -12 °F
